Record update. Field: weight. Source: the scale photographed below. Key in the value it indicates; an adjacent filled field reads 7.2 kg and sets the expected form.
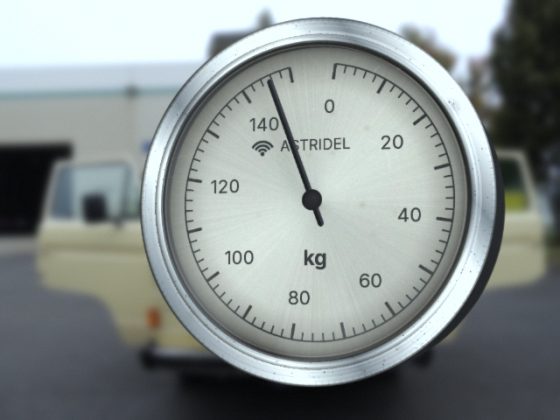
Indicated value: 146 kg
